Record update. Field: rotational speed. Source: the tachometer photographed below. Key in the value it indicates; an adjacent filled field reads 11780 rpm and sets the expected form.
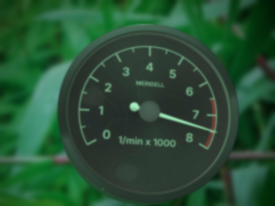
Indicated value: 7500 rpm
